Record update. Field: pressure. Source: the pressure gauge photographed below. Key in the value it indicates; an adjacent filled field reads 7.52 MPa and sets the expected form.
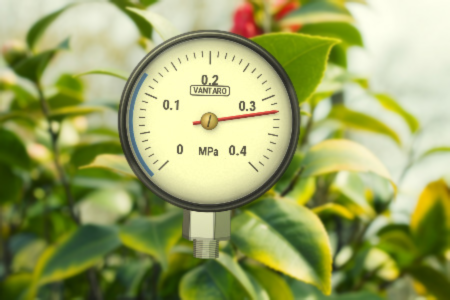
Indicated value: 0.32 MPa
